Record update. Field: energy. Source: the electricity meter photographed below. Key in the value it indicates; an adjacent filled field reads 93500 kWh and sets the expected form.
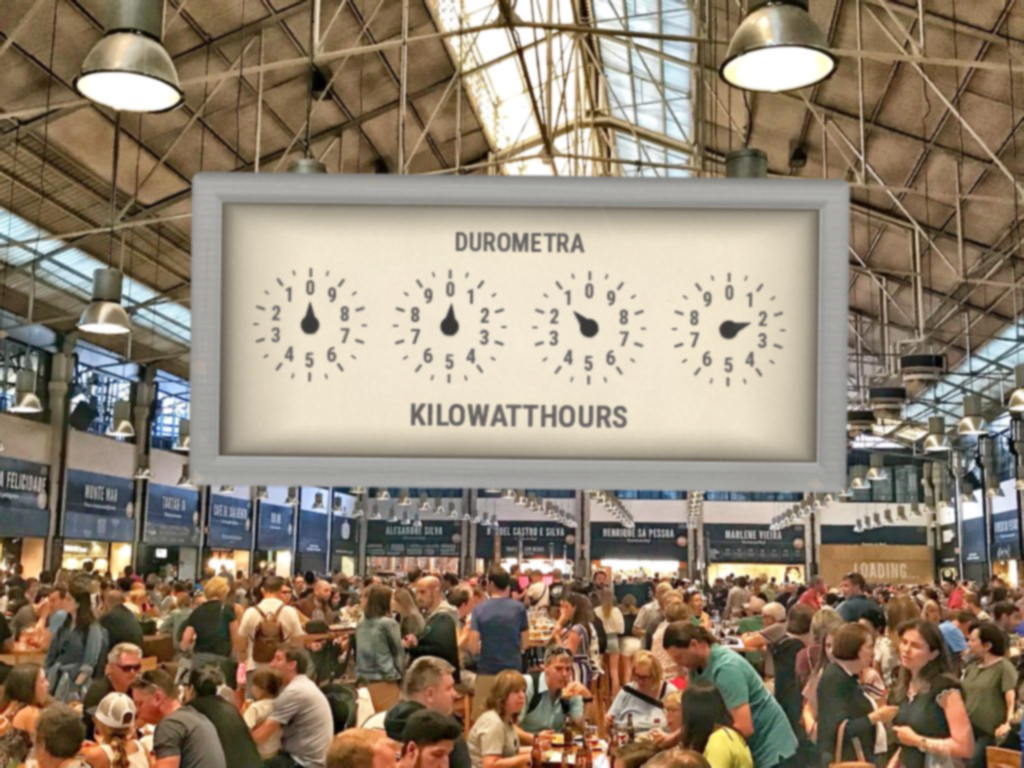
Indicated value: 12 kWh
